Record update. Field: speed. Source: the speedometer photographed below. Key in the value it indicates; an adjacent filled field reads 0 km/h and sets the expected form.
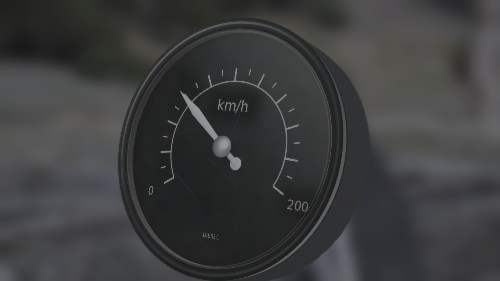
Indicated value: 60 km/h
